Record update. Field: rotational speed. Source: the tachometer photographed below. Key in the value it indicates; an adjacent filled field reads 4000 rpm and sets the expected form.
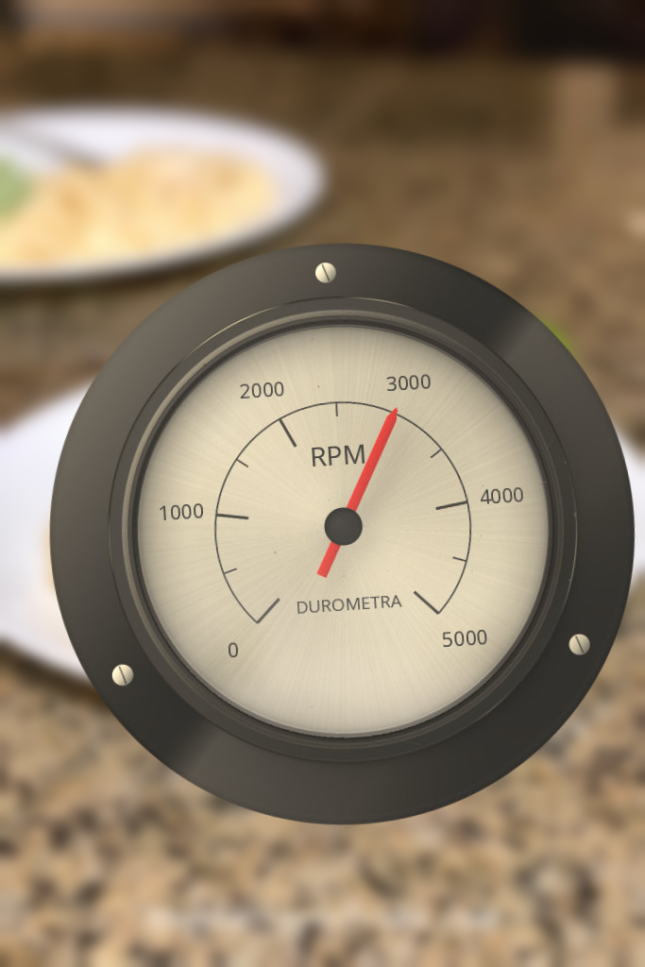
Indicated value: 3000 rpm
